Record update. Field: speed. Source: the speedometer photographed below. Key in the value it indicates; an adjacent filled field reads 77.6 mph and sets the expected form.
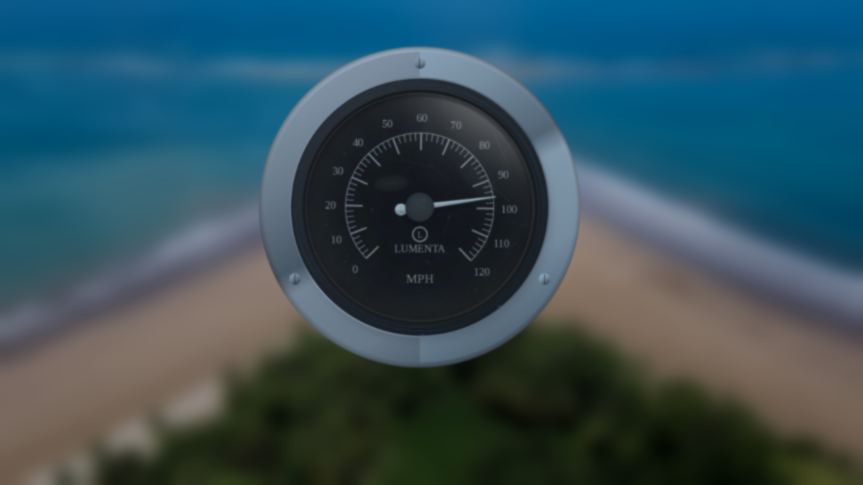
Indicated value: 96 mph
